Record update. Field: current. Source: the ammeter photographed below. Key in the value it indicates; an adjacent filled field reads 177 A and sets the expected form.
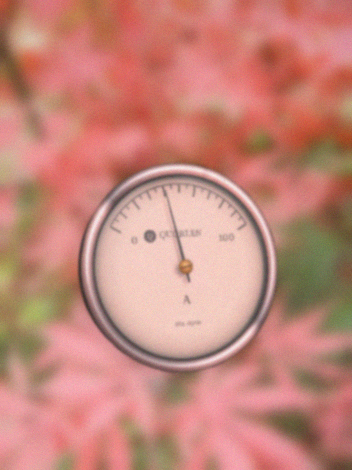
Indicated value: 40 A
